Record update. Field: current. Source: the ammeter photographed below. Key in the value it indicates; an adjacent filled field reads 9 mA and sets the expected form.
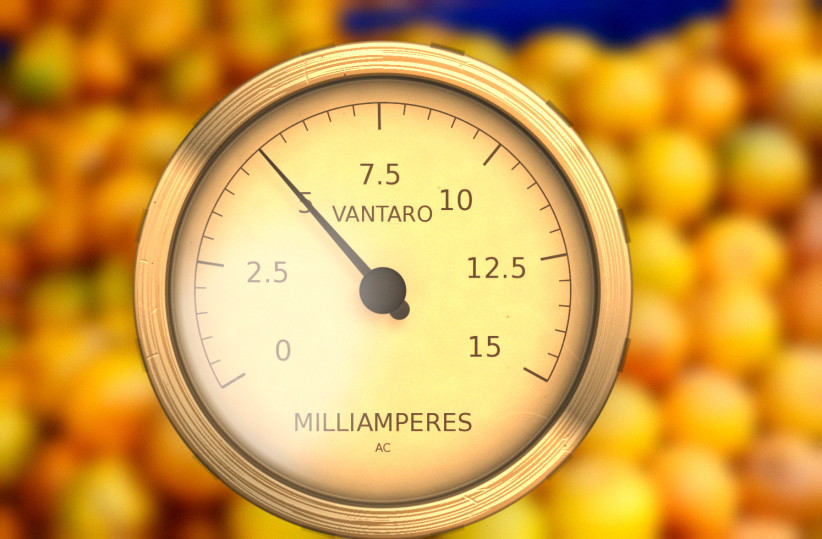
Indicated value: 5 mA
